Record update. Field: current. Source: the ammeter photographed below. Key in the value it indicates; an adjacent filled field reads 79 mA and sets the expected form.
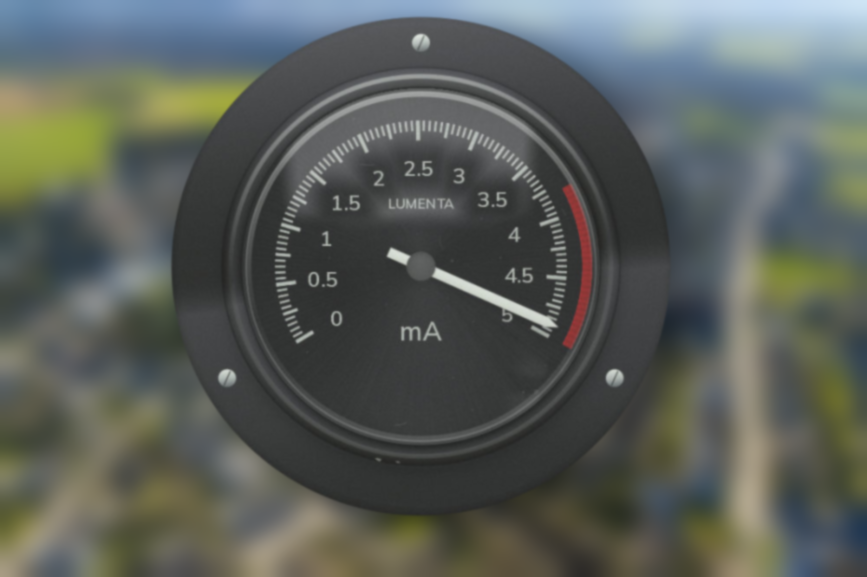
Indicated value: 4.9 mA
